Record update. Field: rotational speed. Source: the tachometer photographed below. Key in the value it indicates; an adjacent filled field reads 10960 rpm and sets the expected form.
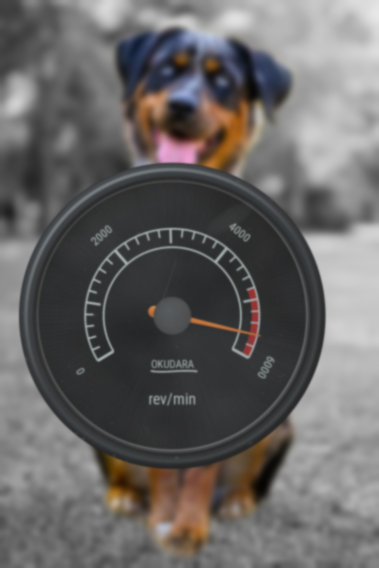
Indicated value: 5600 rpm
